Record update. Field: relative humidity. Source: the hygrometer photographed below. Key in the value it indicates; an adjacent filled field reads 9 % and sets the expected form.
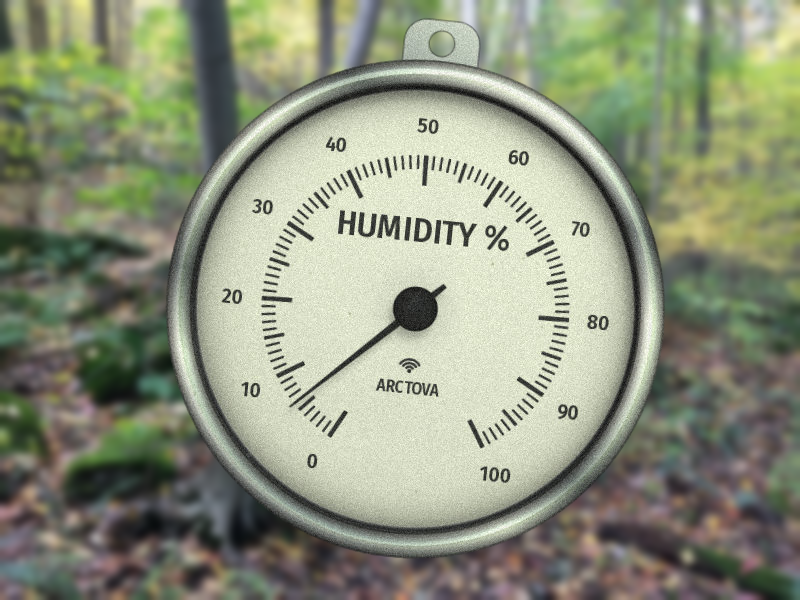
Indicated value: 6 %
